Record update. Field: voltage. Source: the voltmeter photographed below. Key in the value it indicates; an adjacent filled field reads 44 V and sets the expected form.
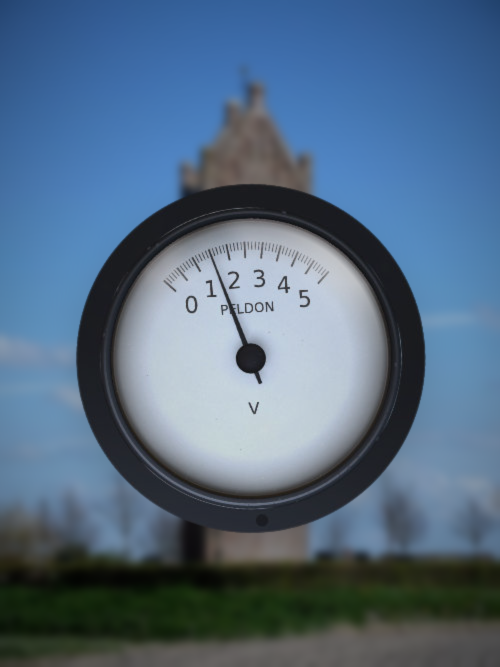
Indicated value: 1.5 V
